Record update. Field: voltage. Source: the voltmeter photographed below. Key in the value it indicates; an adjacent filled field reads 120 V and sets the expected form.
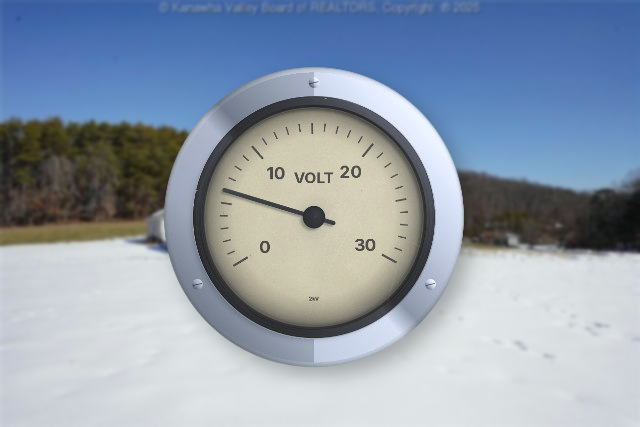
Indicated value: 6 V
